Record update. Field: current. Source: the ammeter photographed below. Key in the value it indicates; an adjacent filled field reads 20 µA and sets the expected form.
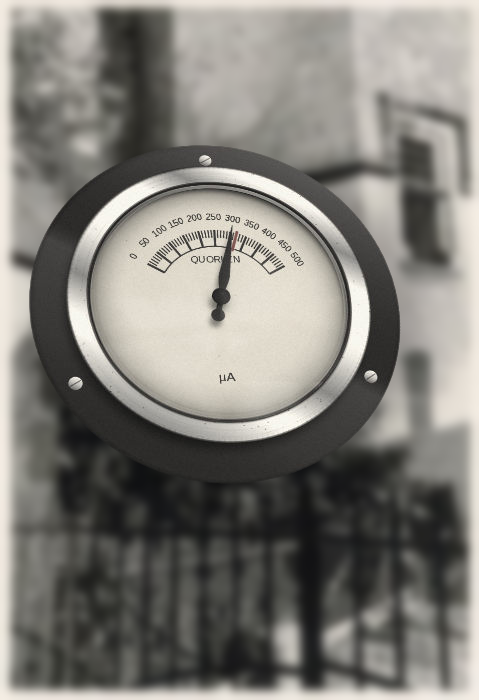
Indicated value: 300 µA
